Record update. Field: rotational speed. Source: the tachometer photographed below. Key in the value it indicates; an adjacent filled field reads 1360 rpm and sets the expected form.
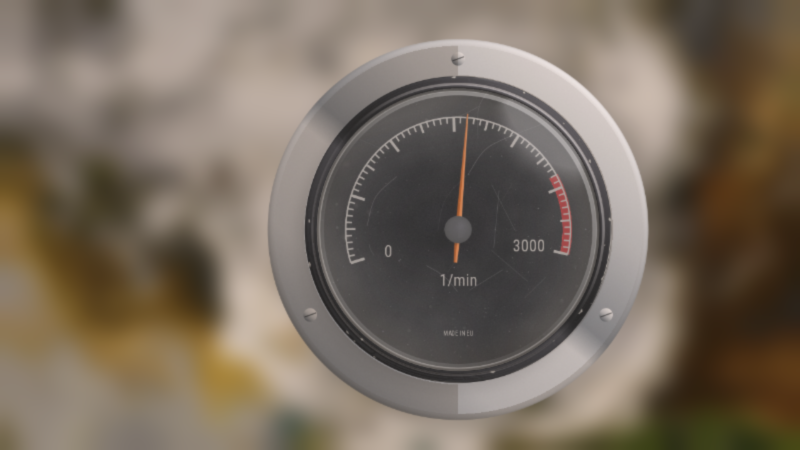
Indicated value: 1600 rpm
